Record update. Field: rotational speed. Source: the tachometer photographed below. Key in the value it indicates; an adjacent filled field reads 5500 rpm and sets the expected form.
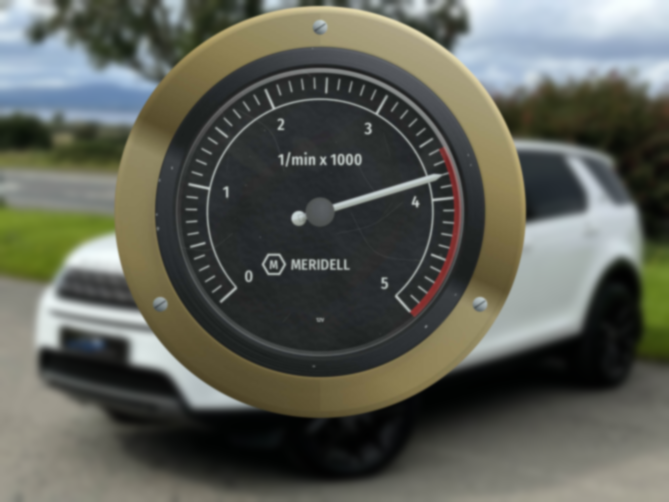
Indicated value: 3800 rpm
